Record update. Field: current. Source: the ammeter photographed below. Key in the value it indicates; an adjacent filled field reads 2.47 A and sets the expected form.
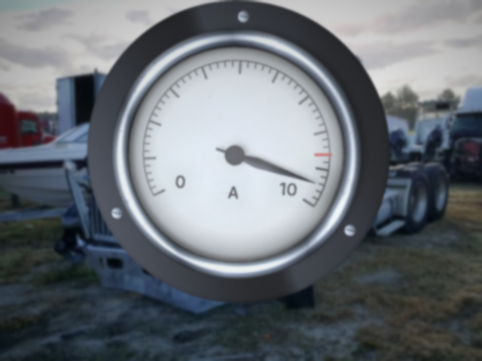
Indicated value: 9.4 A
